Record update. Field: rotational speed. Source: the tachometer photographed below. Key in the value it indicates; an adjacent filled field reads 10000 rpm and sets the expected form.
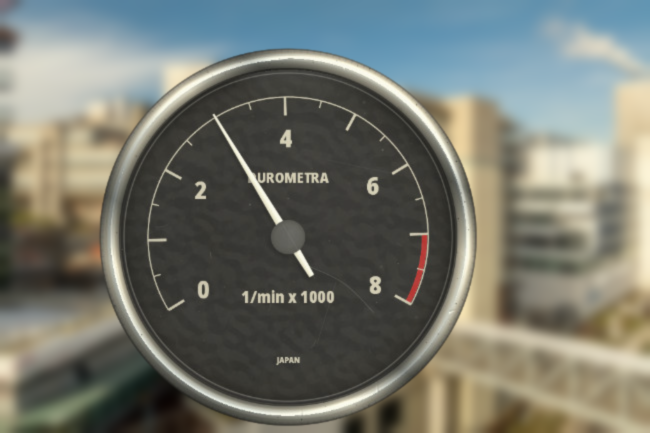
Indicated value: 3000 rpm
